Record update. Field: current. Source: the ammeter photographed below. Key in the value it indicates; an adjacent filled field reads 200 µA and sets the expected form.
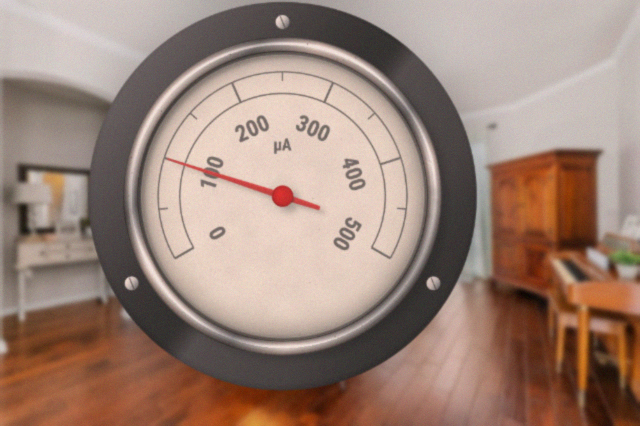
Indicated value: 100 µA
